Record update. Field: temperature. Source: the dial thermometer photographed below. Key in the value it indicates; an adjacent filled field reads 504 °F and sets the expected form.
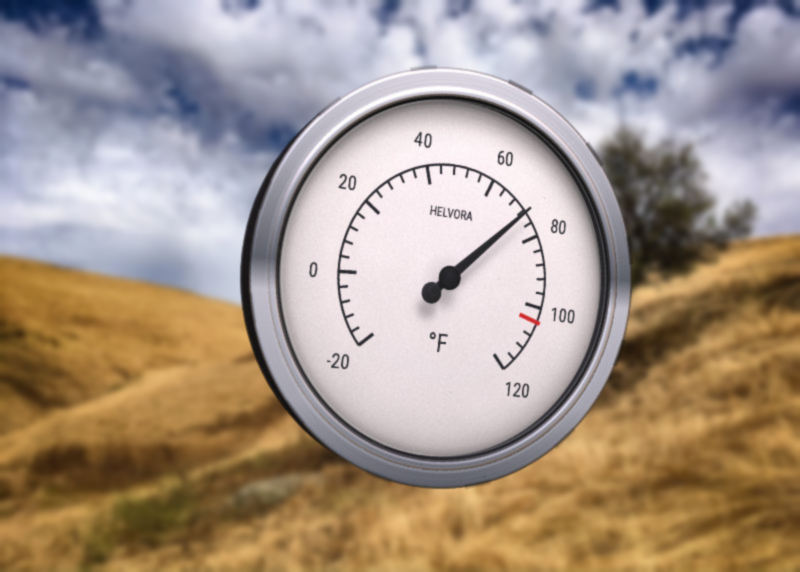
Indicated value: 72 °F
